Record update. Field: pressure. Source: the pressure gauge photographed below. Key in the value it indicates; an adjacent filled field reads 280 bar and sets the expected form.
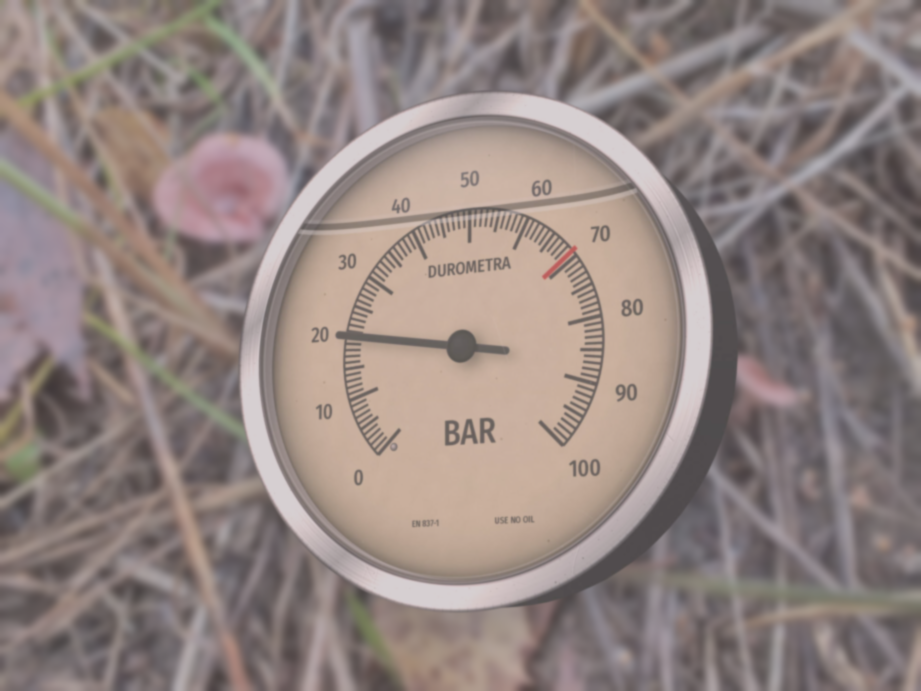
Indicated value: 20 bar
